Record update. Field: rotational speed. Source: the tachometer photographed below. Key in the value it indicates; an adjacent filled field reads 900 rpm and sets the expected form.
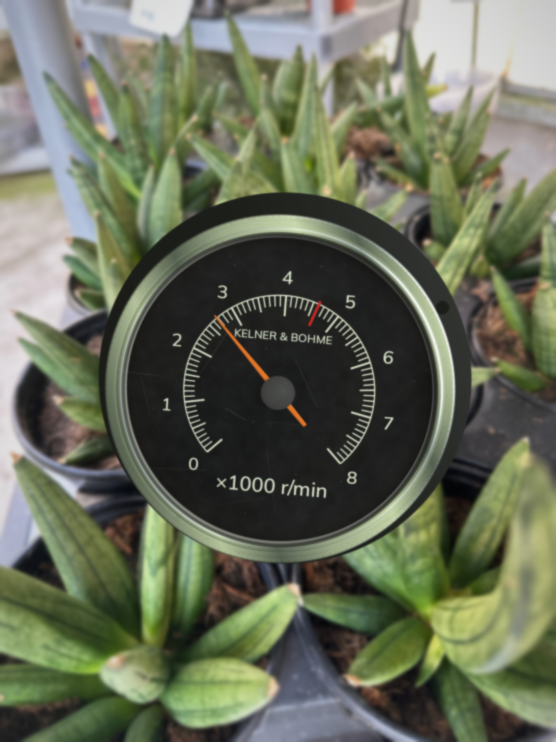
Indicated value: 2700 rpm
